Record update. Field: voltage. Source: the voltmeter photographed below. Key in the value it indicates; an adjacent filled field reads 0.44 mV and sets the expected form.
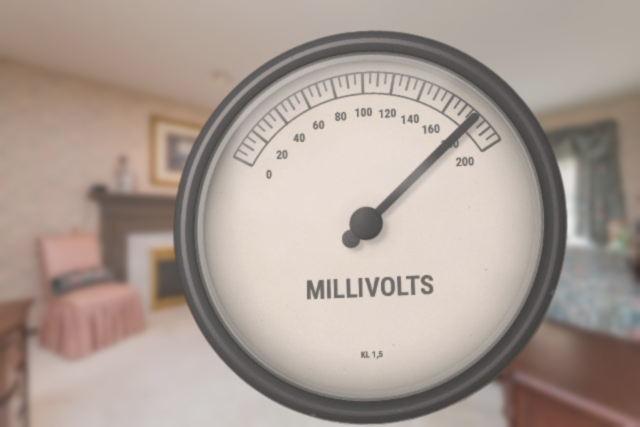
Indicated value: 180 mV
